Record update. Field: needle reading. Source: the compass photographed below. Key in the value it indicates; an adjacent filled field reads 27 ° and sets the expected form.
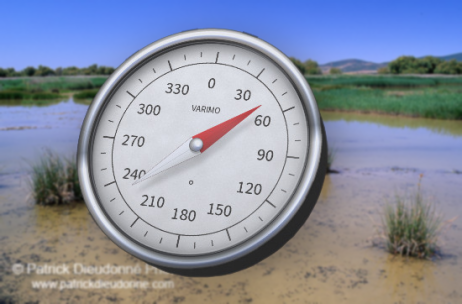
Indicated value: 50 °
